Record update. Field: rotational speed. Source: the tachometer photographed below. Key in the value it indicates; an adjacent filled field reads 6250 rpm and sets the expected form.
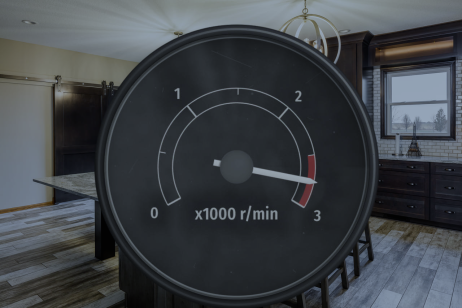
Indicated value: 2750 rpm
